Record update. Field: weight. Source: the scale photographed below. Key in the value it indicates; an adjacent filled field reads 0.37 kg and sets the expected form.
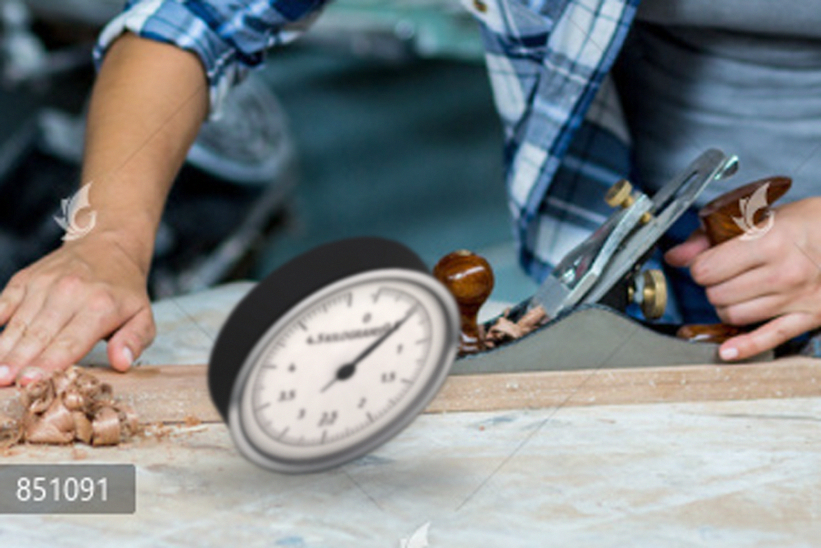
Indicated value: 0.5 kg
